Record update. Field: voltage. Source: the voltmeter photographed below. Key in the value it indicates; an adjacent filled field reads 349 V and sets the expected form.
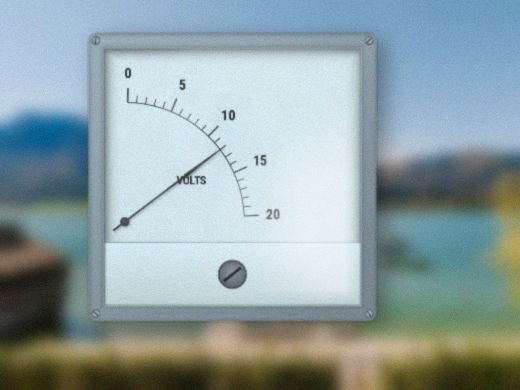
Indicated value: 12 V
